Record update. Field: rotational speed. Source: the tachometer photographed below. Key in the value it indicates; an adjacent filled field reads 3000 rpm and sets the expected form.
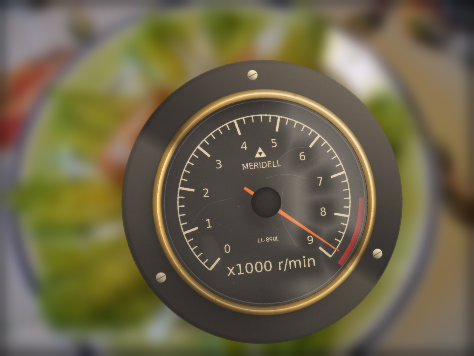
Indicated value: 8800 rpm
